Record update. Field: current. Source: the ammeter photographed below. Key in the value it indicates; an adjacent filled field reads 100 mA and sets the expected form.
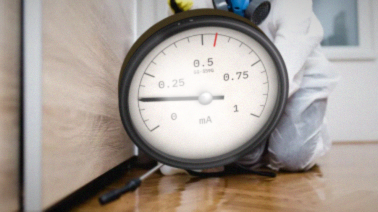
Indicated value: 0.15 mA
